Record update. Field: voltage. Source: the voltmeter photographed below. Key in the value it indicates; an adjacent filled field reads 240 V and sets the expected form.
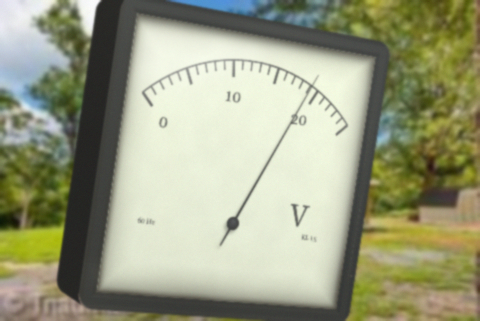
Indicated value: 19 V
